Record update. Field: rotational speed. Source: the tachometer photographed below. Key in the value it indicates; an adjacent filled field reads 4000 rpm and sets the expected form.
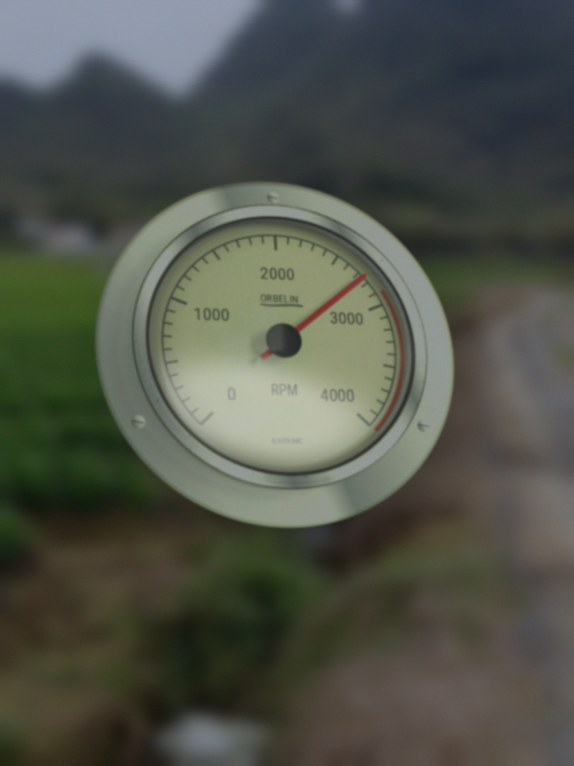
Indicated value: 2750 rpm
